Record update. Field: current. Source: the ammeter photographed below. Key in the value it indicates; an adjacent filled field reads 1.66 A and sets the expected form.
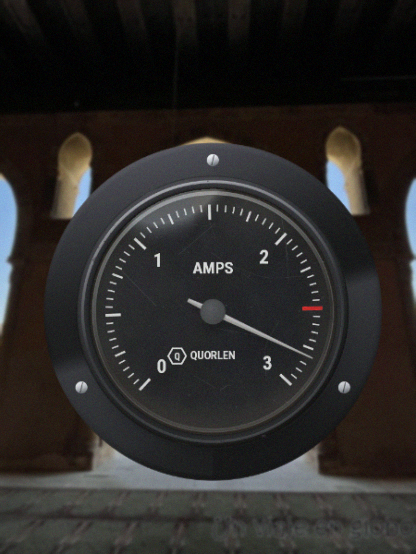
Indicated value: 2.8 A
